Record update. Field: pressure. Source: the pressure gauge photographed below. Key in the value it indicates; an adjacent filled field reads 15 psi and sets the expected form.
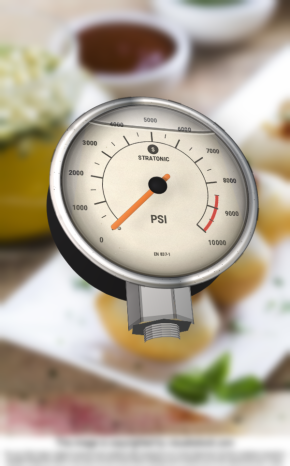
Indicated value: 0 psi
